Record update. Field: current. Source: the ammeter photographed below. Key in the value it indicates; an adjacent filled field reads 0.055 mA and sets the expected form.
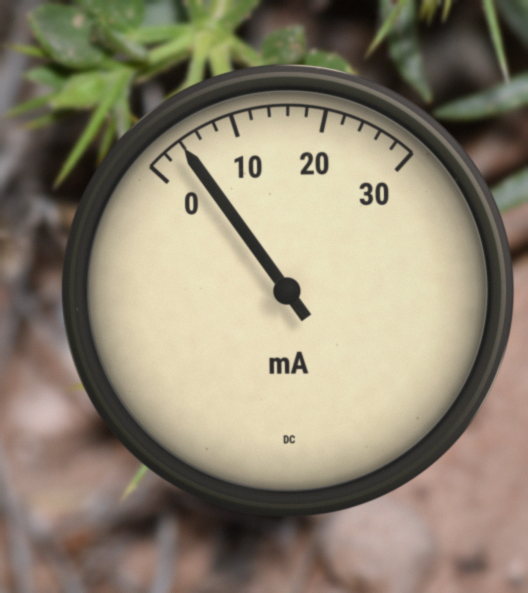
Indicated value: 4 mA
